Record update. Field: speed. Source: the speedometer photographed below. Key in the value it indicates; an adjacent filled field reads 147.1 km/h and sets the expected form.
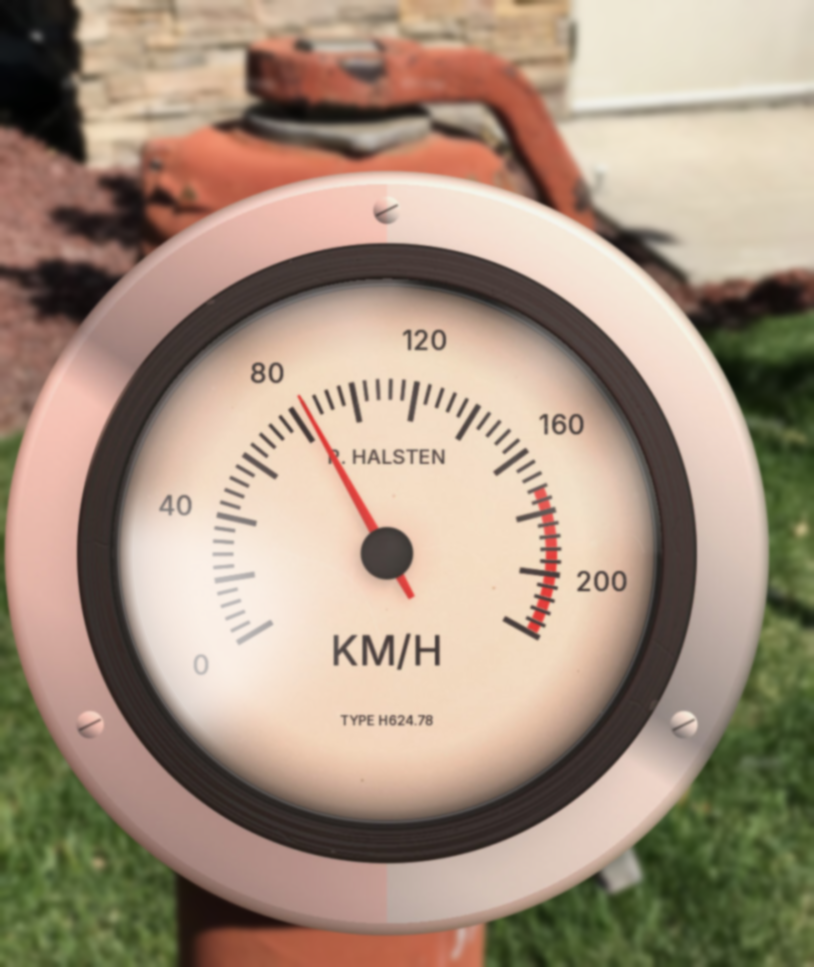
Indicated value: 84 km/h
